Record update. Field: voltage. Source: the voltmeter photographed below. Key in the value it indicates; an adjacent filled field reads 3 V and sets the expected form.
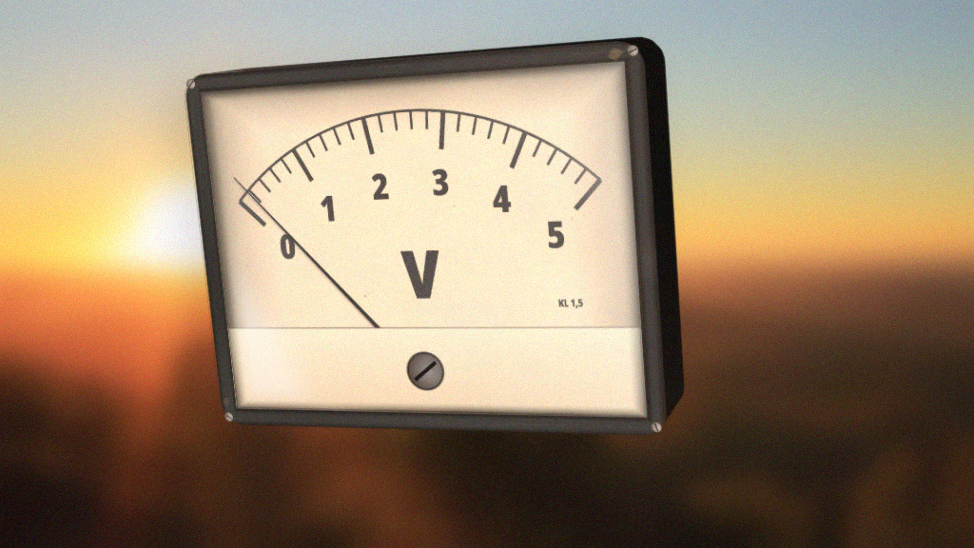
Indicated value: 0.2 V
